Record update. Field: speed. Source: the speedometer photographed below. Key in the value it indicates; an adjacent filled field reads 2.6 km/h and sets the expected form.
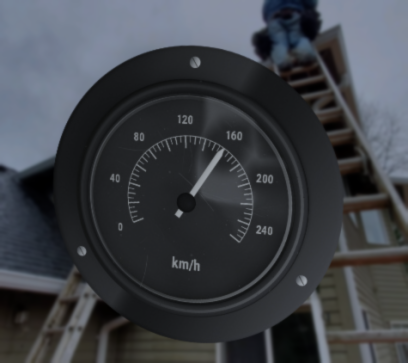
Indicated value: 160 km/h
